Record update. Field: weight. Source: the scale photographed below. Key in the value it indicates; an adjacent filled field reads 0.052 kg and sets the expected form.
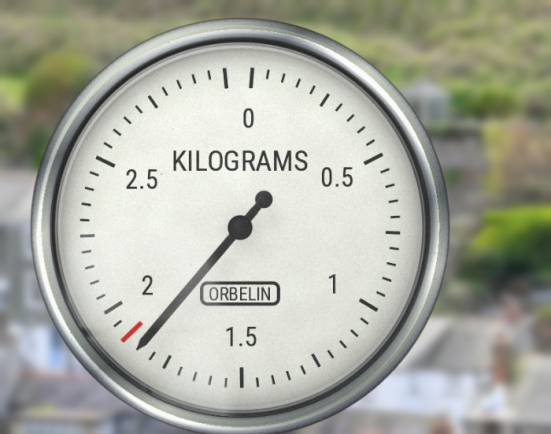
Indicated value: 1.85 kg
